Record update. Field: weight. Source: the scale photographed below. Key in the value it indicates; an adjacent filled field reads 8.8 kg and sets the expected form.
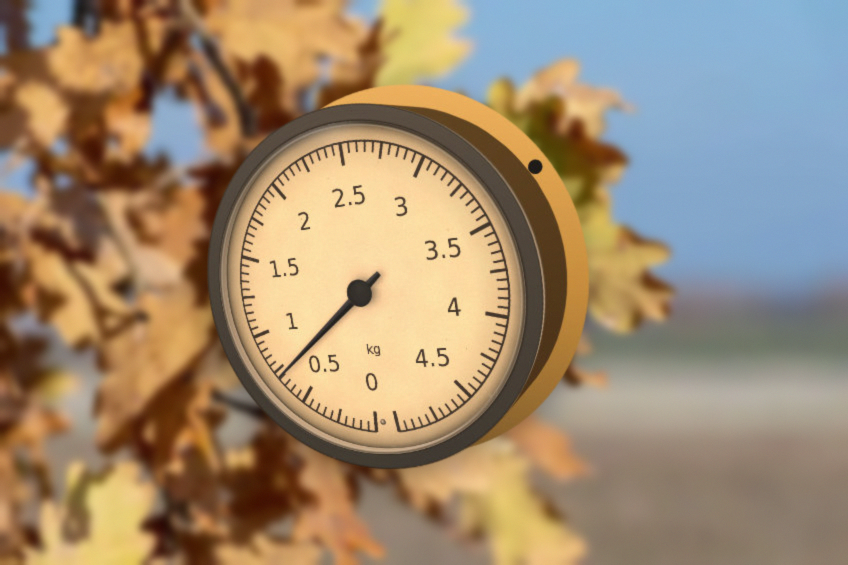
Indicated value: 0.7 kg
